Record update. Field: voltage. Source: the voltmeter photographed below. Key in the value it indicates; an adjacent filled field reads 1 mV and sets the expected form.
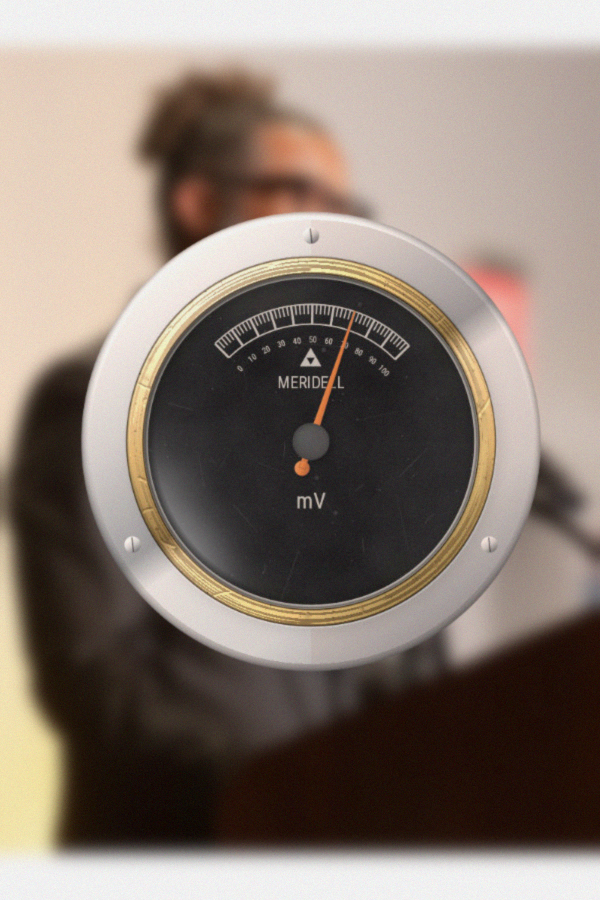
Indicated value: 70 mV
